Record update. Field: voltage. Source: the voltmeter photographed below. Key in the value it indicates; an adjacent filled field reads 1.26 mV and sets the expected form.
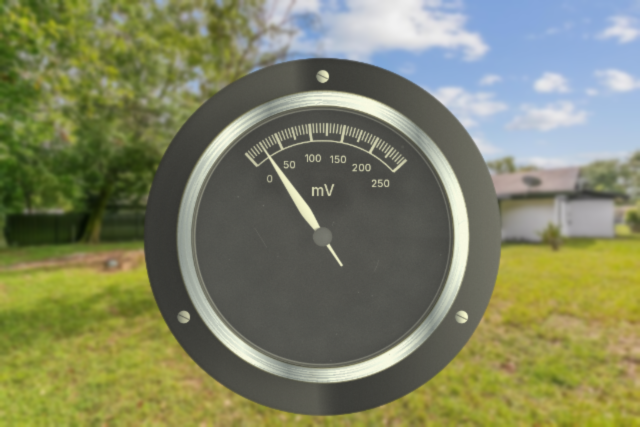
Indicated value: 25 mV
